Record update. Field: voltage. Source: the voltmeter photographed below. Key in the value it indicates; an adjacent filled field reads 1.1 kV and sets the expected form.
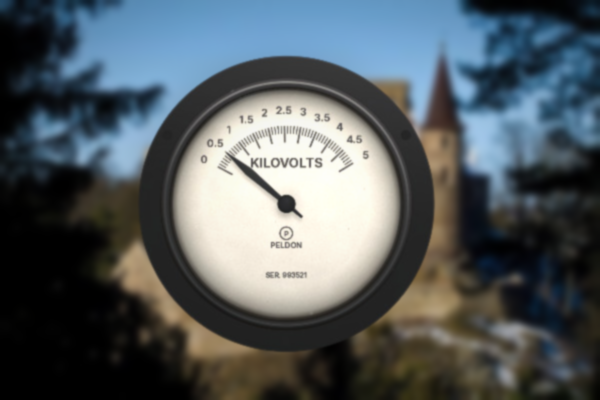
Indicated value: 0.5 kV
